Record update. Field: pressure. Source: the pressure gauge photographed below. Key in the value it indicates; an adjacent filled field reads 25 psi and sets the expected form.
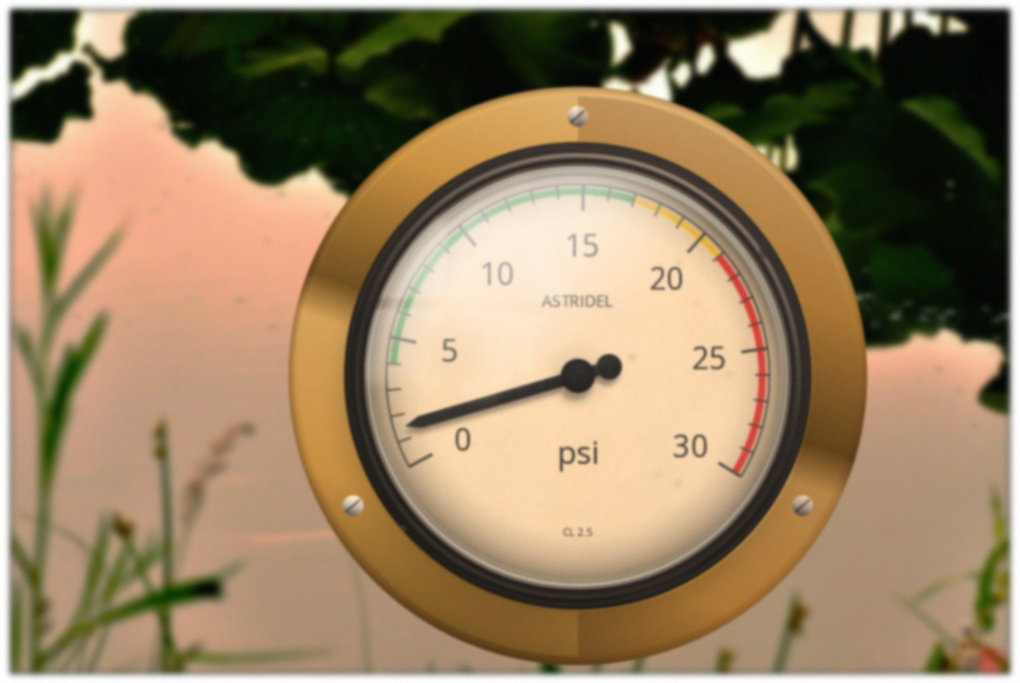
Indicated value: 1.5 psi
